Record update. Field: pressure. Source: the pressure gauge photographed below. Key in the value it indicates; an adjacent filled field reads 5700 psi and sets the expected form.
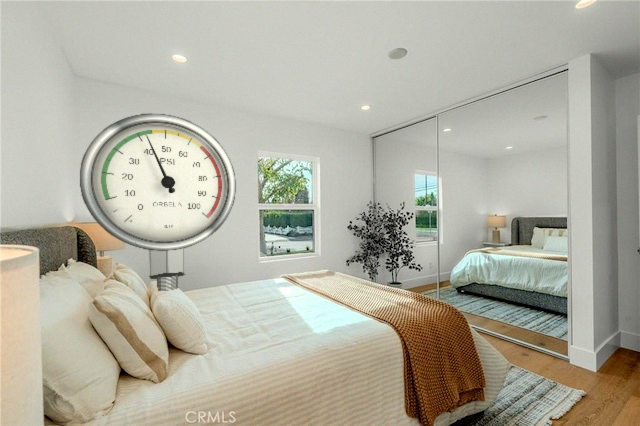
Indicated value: 42.5 psi
